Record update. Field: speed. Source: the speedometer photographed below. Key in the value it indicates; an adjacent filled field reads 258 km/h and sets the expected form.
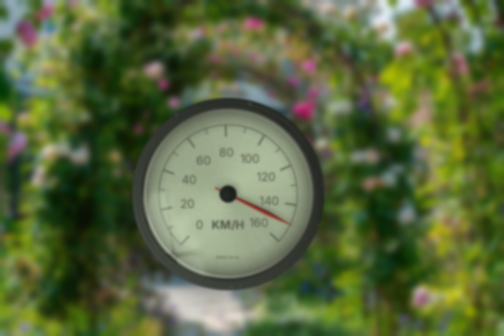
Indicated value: 150 km/h
